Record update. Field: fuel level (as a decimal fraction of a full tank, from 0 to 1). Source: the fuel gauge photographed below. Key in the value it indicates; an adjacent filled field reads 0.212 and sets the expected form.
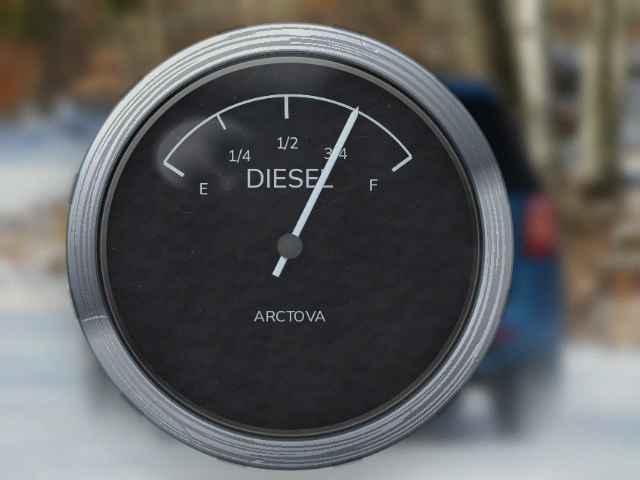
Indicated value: 0.75
